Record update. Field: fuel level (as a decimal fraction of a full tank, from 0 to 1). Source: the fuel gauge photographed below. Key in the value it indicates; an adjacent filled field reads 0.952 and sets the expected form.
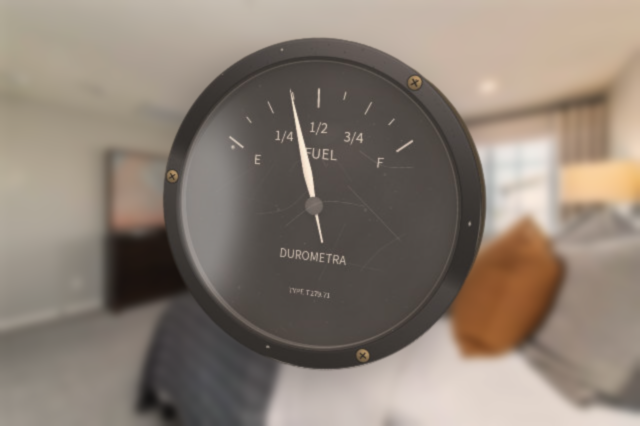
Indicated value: 0.375
